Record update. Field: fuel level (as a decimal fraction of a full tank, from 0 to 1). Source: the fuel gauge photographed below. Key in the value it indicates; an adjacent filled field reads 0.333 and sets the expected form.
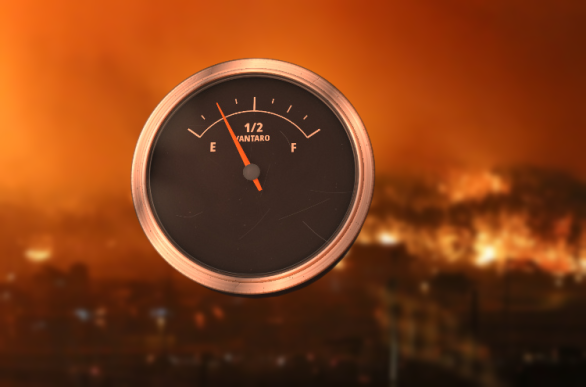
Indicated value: 0.25
